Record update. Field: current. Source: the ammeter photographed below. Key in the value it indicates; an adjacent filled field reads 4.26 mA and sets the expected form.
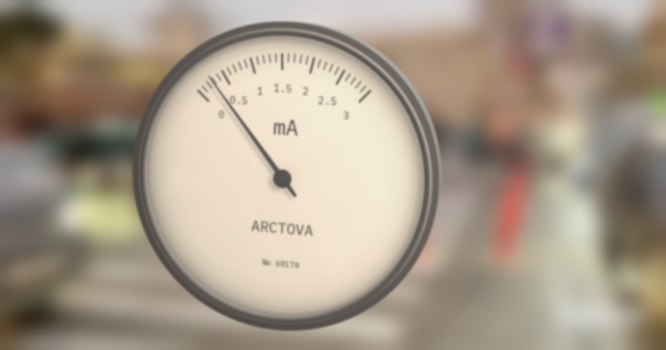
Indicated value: 0.3 mA
